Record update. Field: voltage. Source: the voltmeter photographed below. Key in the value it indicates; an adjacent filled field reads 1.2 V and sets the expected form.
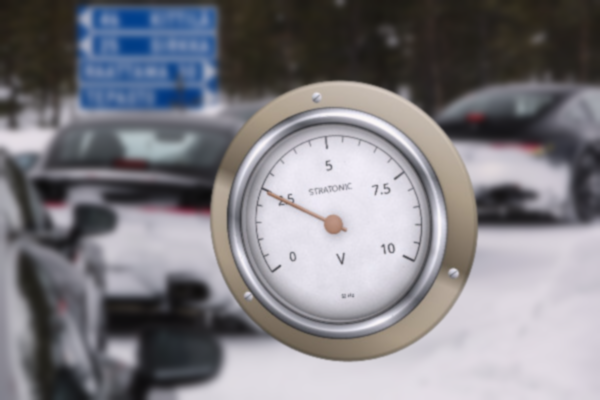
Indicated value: 2.5 V
